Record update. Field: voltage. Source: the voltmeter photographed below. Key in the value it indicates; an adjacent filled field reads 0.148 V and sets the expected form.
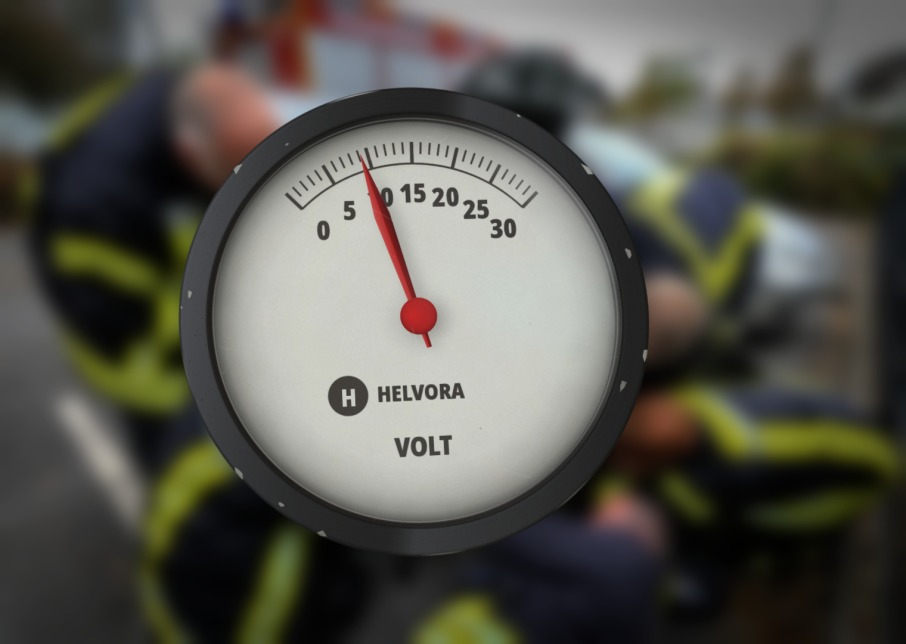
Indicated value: 9 V
